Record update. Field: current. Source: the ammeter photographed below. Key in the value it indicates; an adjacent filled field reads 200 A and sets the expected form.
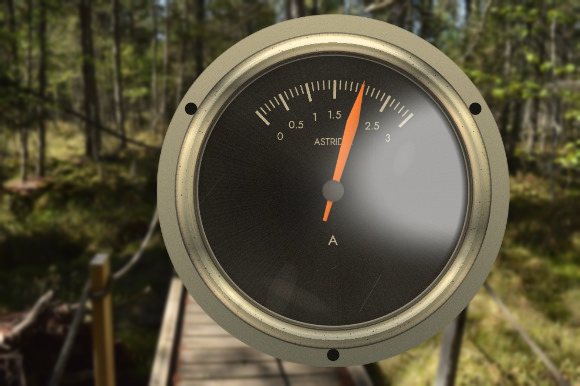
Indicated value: 2 A
